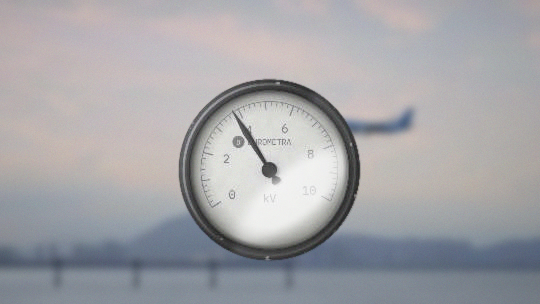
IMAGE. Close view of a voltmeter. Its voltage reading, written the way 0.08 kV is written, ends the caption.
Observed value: 3.8 kV
